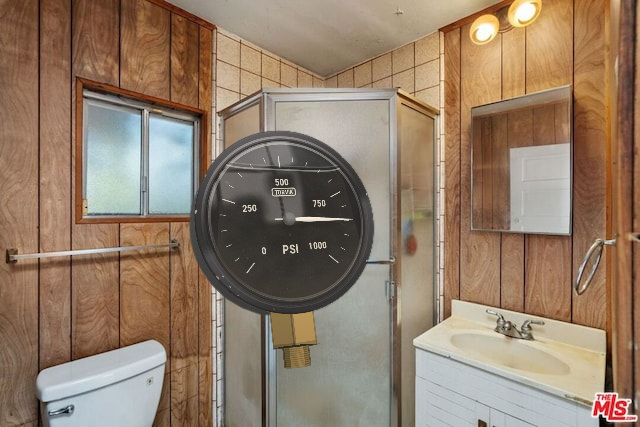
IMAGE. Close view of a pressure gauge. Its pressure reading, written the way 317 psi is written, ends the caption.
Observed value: 850 psi
